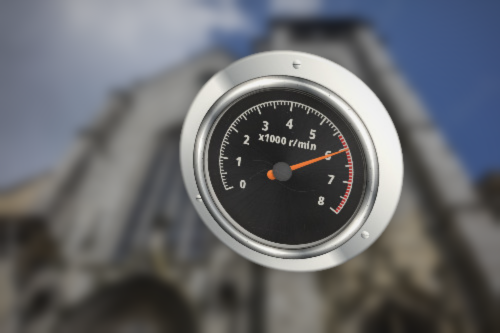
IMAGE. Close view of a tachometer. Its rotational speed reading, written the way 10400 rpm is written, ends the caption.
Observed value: 6000 rpm
